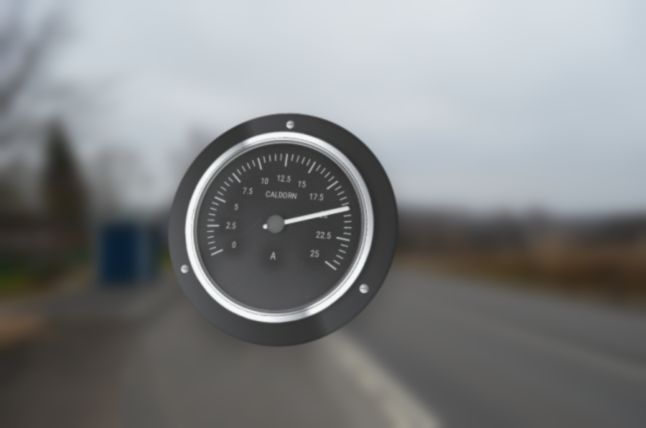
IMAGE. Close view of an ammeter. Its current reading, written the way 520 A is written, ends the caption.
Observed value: 20 A
